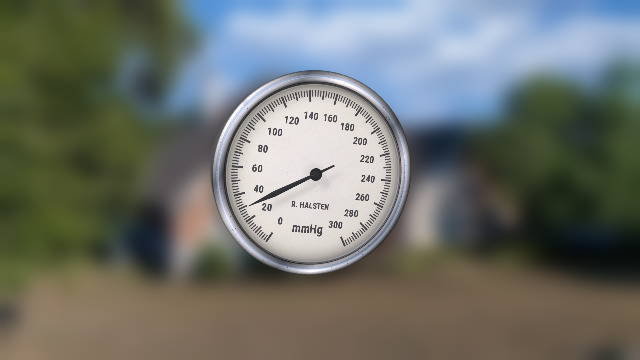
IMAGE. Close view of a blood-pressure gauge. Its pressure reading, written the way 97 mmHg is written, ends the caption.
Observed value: 30 mmHg
